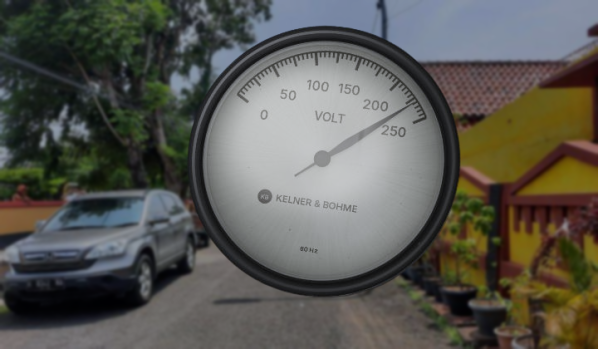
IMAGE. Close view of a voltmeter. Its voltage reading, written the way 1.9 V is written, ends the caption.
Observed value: 230 V
